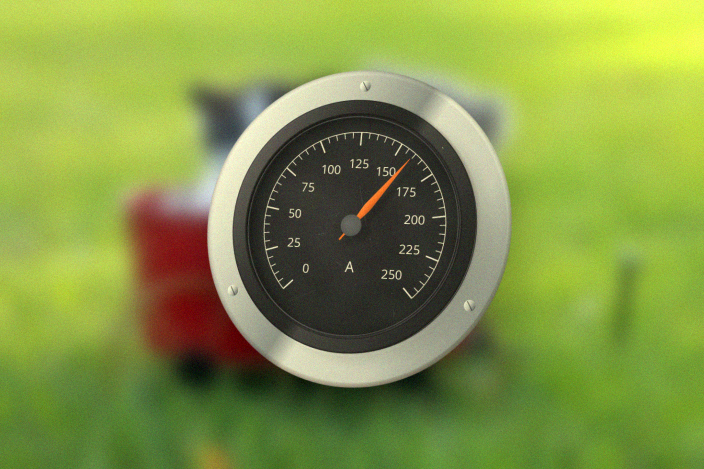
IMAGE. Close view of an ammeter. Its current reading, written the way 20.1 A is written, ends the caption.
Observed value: 160 A
